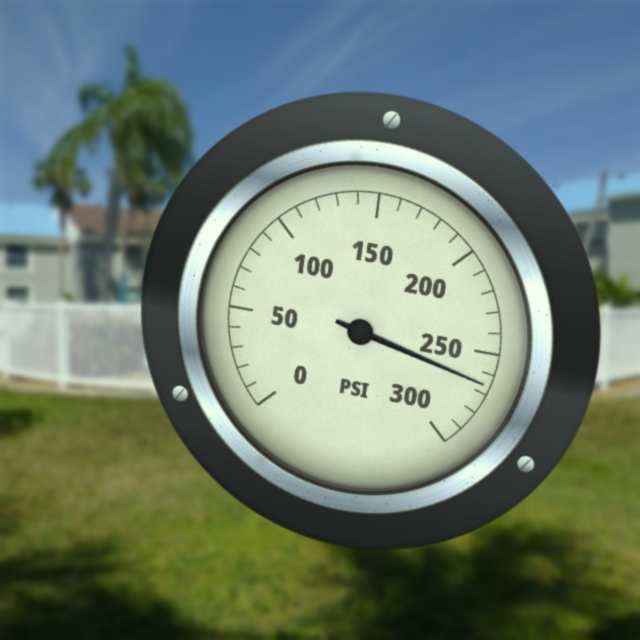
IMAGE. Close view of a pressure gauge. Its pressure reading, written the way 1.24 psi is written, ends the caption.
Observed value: 265 psi
